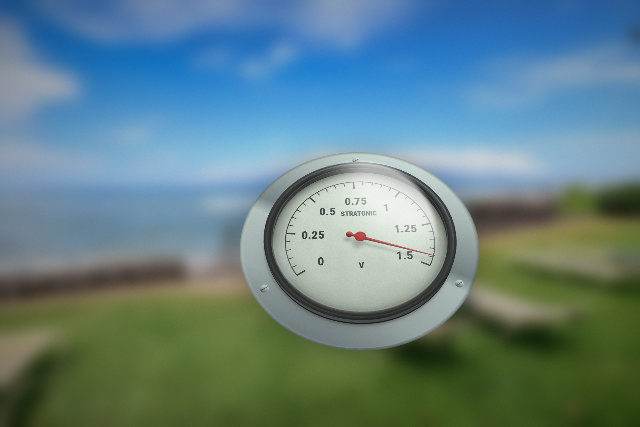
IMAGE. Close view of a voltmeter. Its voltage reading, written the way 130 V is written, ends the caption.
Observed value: 1.45 V
